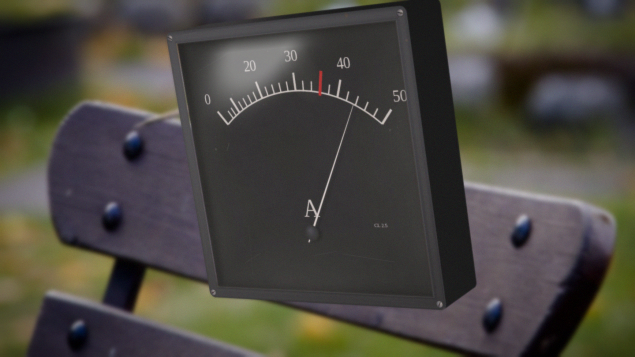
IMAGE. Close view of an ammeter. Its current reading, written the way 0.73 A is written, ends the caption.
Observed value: 44 A
